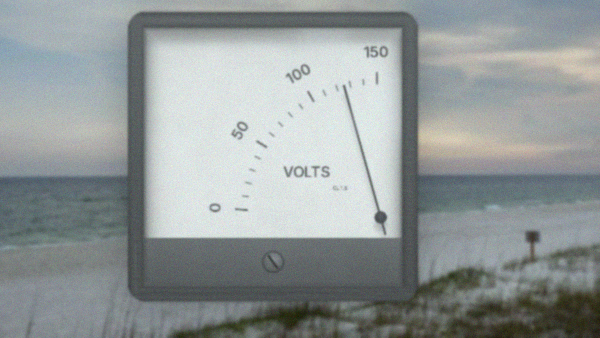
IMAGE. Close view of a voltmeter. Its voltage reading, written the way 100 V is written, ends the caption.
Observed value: 125 V
